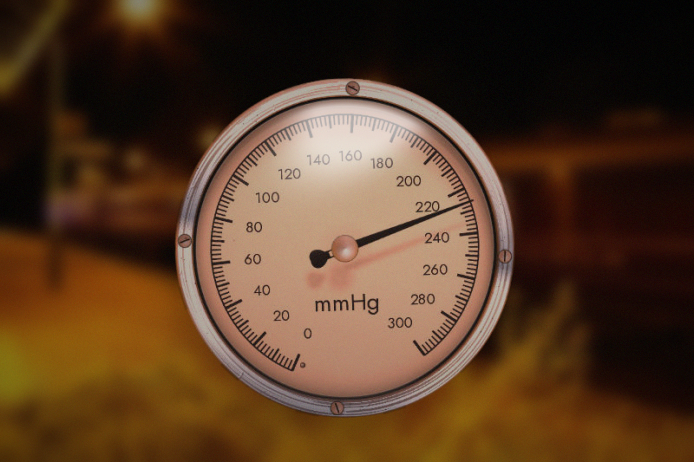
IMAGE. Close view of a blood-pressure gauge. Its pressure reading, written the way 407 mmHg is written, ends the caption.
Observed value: 226 mmHg
